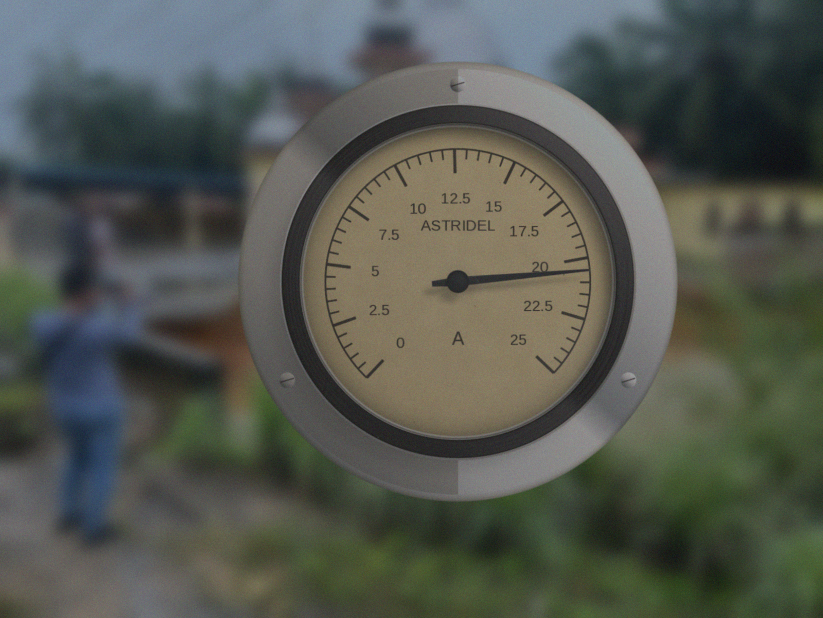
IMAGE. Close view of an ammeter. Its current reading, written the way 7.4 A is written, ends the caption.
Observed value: 20.5 A
